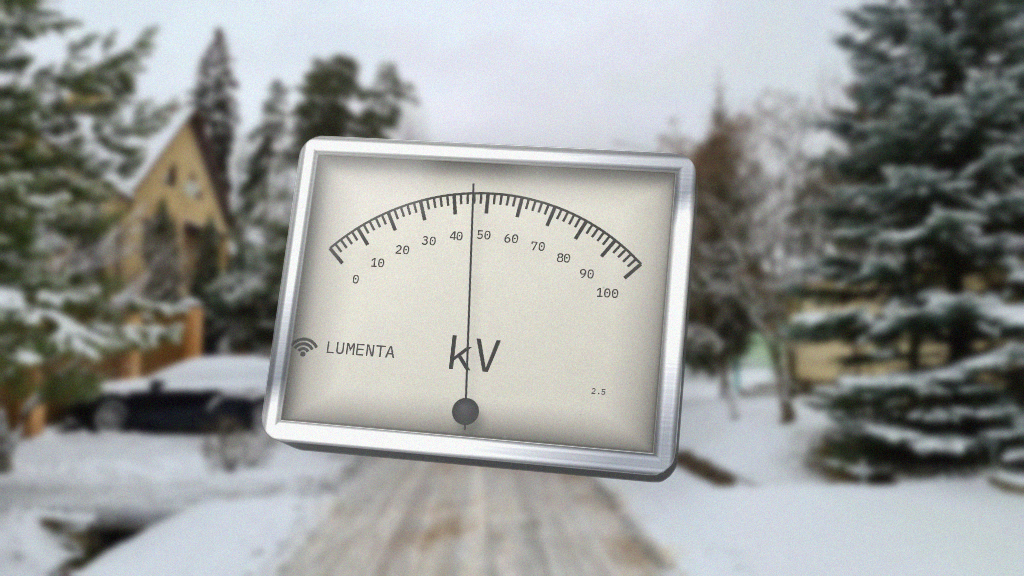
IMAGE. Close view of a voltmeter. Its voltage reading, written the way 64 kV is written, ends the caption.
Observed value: 46 kV
